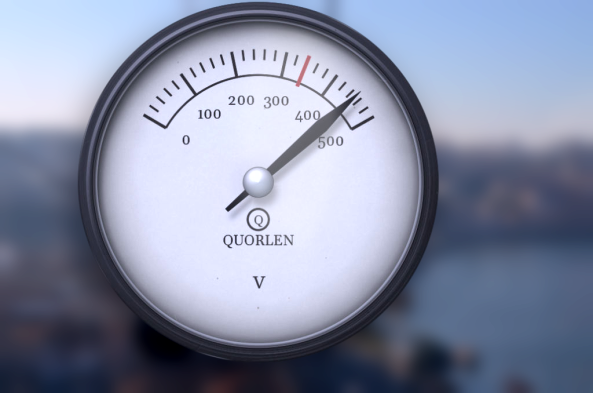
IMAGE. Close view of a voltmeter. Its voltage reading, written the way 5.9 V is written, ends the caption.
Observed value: 450 V
